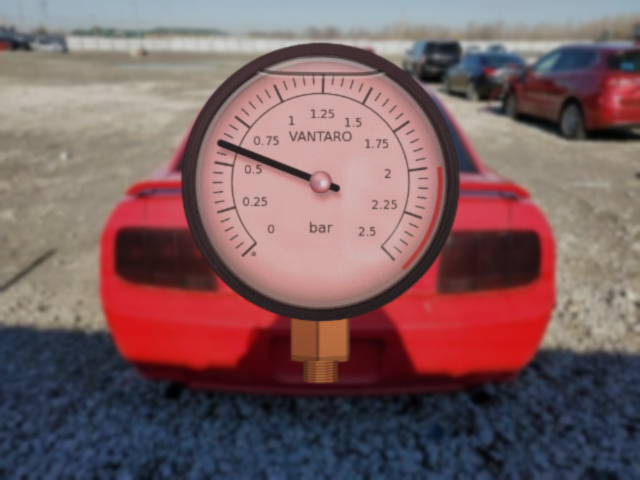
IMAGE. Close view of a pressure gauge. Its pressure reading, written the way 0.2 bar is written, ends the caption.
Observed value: 0.6 bar
